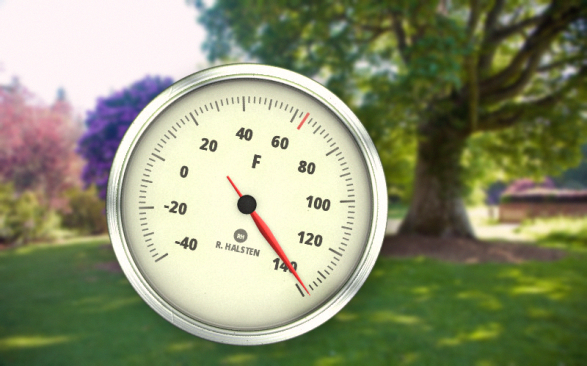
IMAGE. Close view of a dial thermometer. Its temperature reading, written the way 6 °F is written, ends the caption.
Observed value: 138 °F
